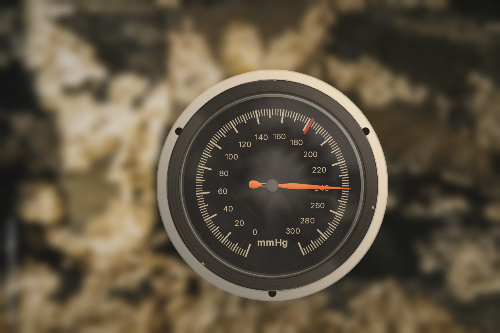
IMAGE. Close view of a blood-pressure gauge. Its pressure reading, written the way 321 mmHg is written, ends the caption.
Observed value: 240 mmHg
